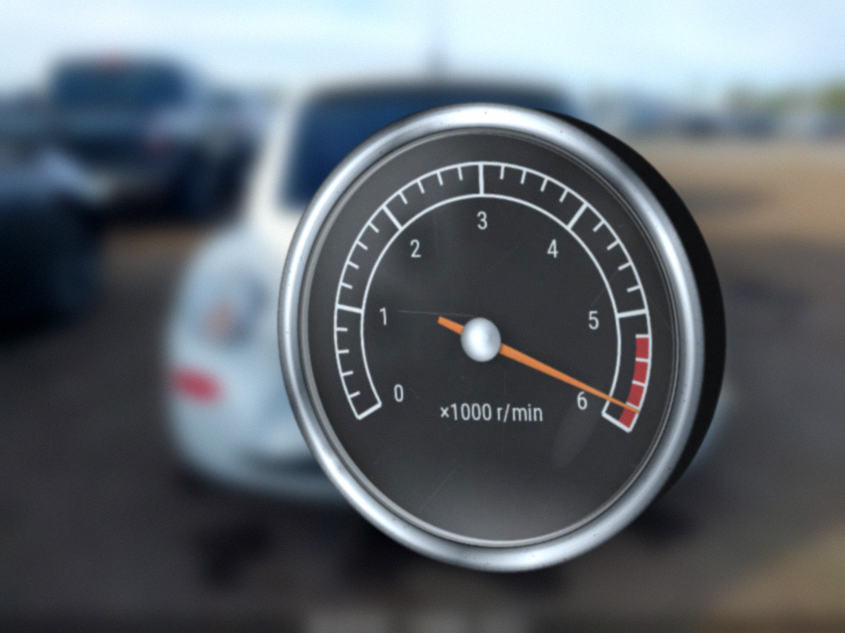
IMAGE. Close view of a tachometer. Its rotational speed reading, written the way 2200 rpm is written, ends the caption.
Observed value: 5800 rpm
